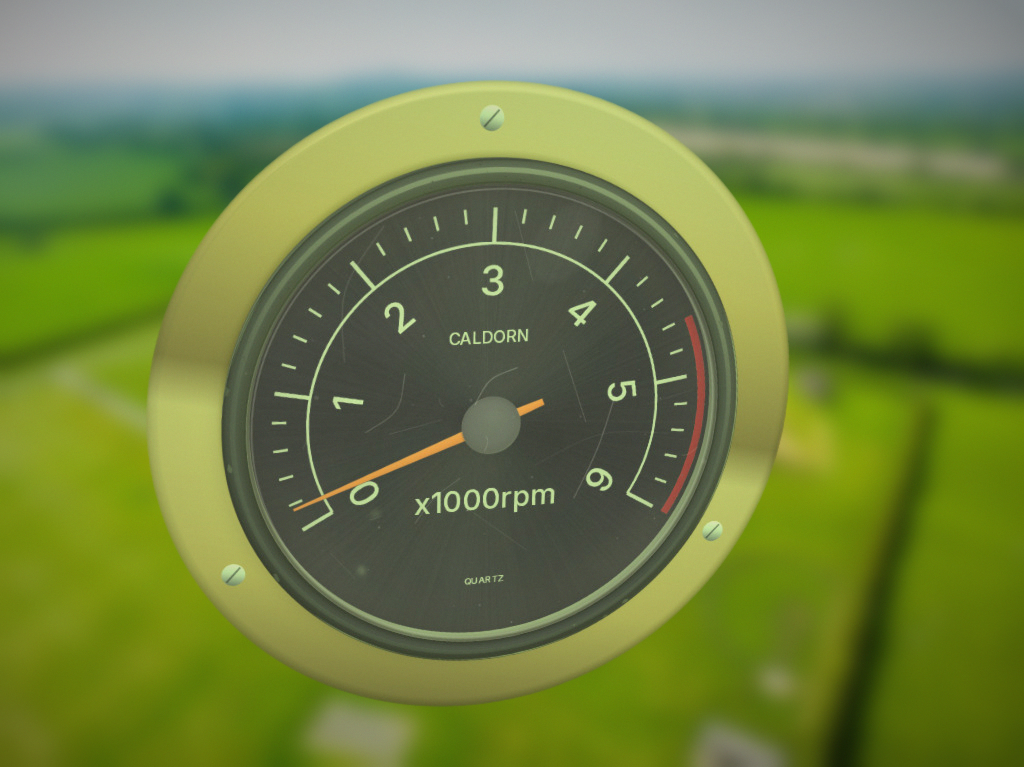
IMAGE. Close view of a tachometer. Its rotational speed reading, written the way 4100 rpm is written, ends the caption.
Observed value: 200 rpm
